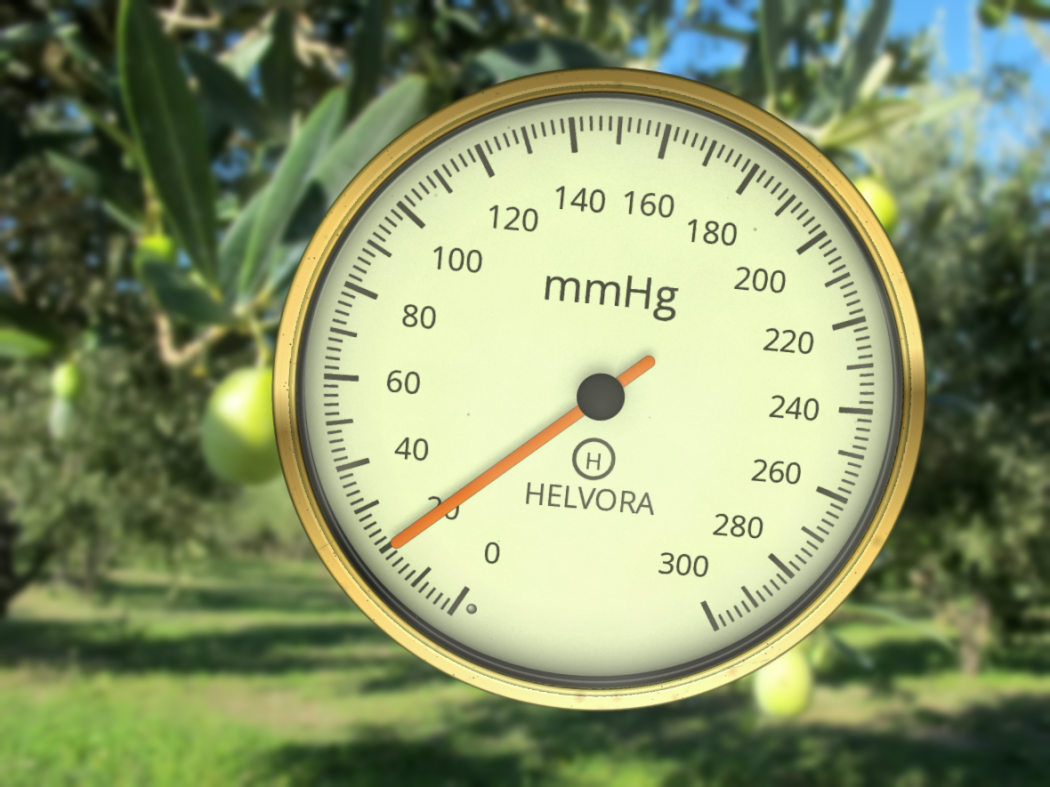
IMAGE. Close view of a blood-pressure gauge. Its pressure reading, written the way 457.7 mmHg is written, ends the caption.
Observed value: 20 mmHg
